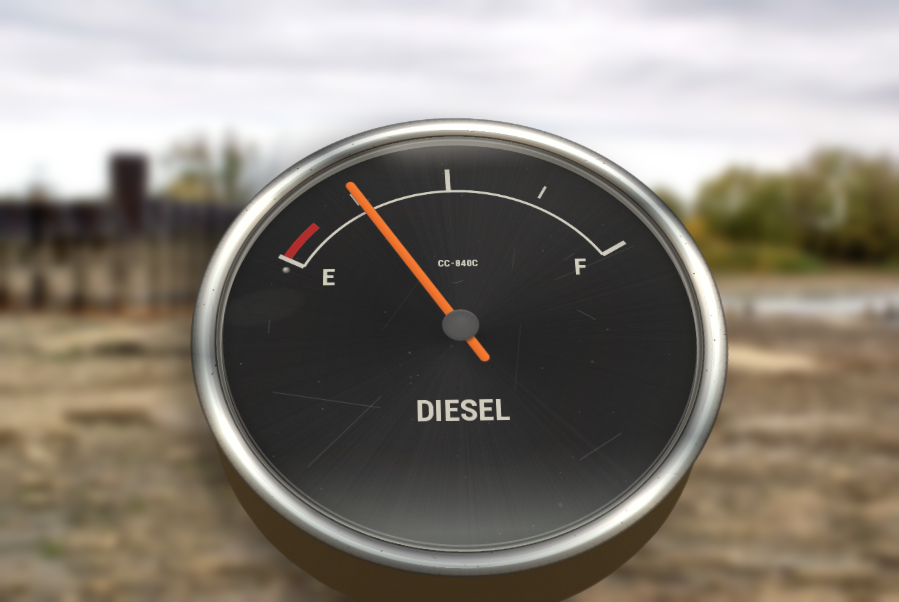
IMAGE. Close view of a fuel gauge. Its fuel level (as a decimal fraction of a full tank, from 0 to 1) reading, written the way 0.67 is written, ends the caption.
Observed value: 0.25
